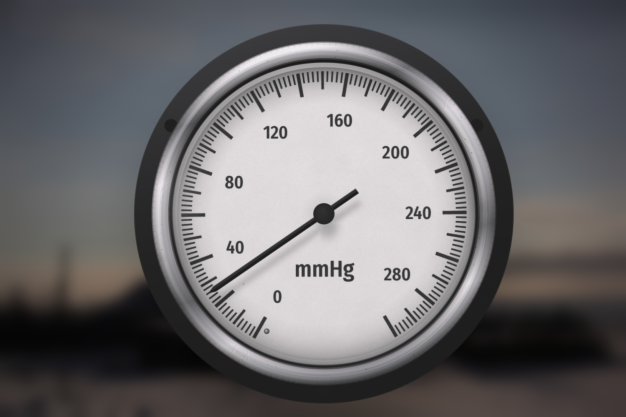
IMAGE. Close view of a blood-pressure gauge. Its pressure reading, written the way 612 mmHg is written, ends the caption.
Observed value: 26 mmHg
